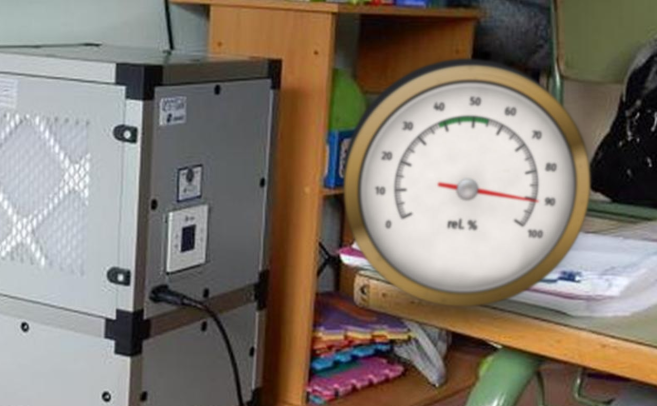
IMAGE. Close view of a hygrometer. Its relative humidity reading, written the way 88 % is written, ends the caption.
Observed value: 90 %
